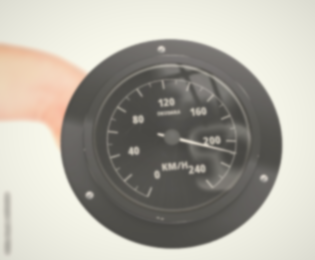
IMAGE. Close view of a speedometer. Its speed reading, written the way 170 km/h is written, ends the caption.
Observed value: 210 km/h
